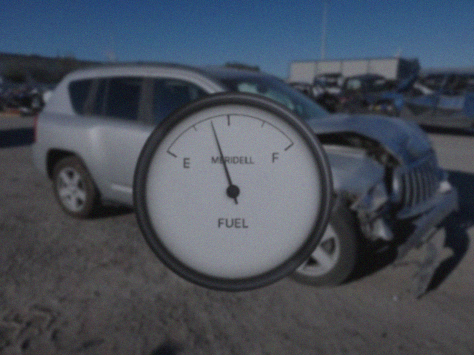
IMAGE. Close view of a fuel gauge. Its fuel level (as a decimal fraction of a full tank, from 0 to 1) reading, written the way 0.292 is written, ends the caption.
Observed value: 0.375
